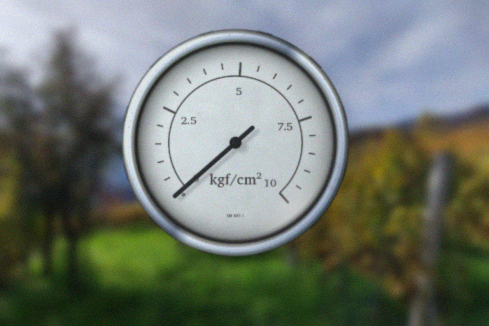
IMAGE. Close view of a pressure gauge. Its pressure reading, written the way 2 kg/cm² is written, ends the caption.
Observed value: 0 kg/cm²
